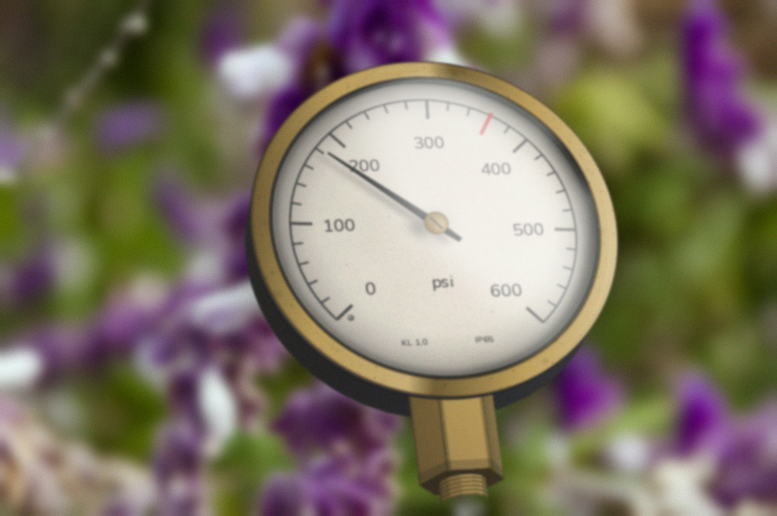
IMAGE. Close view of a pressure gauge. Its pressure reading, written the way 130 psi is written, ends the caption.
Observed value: 180 psi
